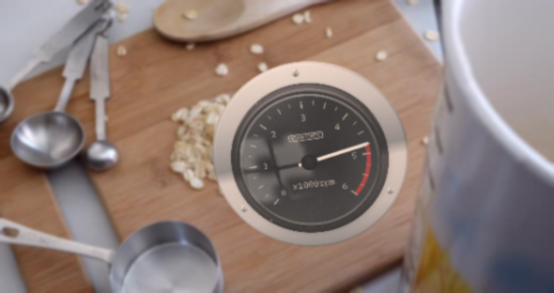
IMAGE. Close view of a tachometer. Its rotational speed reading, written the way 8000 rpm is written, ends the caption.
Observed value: 4750 rpm
